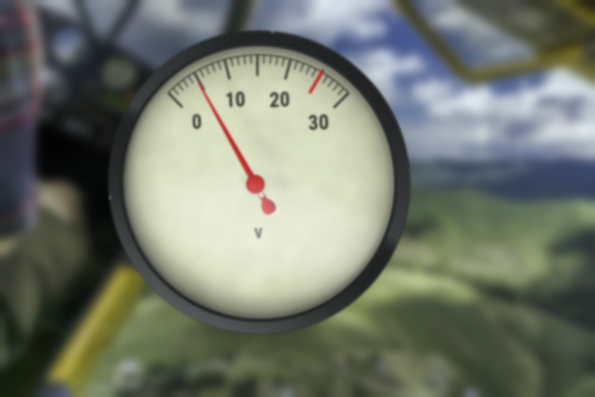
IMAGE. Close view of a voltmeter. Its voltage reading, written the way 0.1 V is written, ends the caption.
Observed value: 5 V
